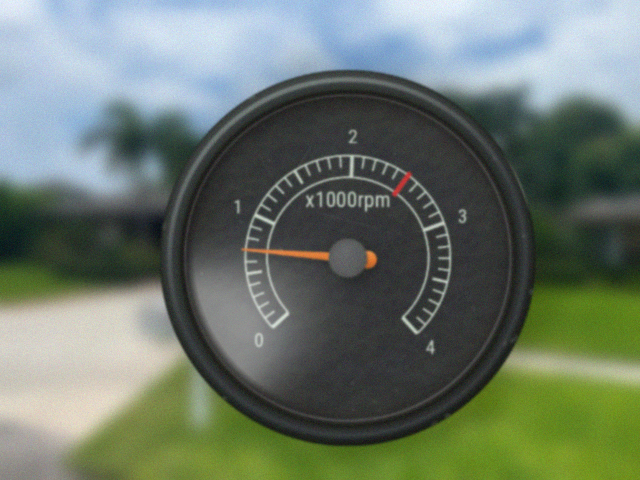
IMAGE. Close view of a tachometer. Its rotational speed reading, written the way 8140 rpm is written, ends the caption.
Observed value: 700 rpm
